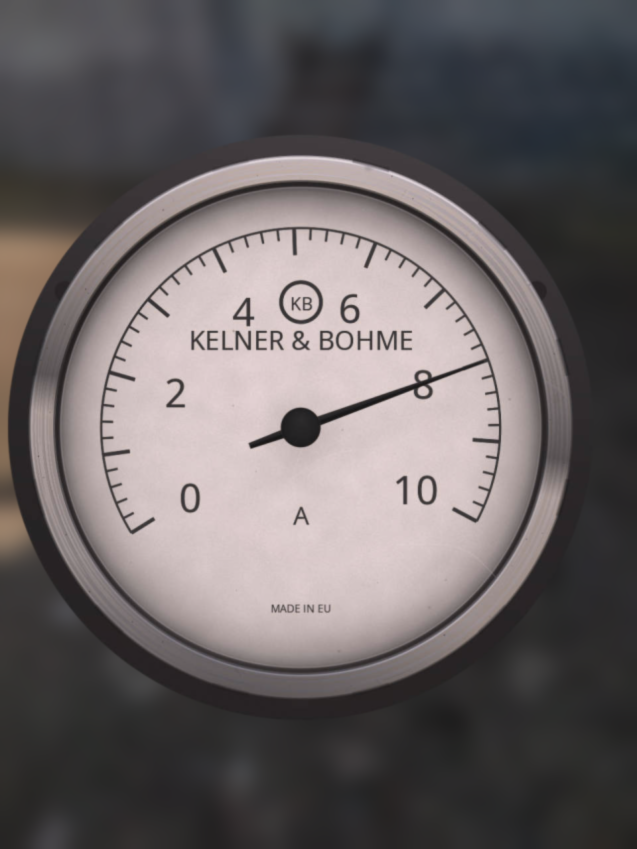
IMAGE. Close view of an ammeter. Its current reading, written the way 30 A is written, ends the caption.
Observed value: 8 A
